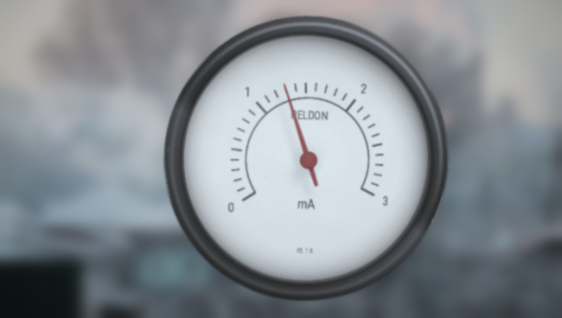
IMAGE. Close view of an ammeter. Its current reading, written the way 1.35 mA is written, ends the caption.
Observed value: 1.3 mA
